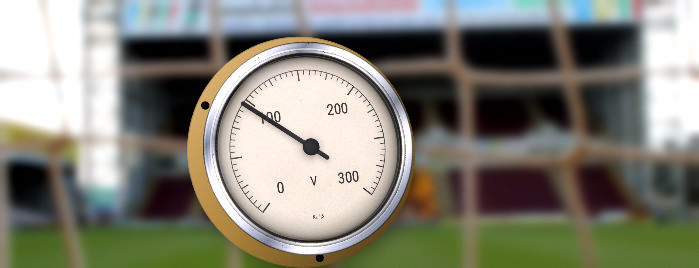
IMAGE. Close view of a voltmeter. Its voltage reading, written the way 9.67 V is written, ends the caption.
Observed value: 95 V
